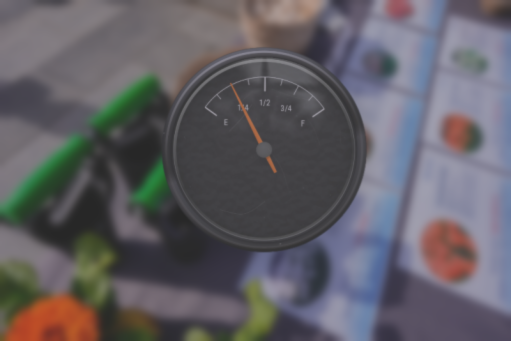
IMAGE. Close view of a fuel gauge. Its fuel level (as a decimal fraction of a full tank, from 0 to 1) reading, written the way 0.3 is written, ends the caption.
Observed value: 0.25
